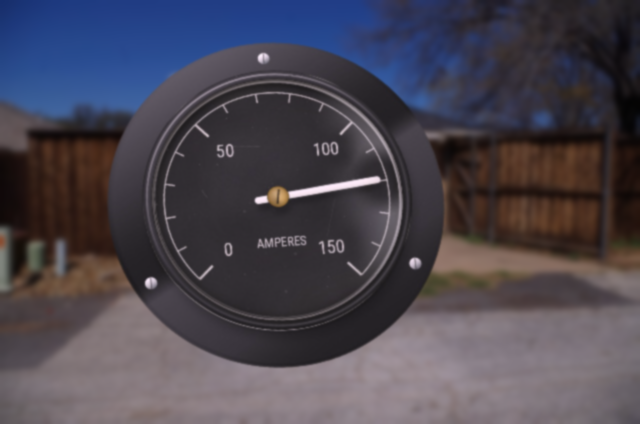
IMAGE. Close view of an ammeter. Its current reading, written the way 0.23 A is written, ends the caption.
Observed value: 120 A
